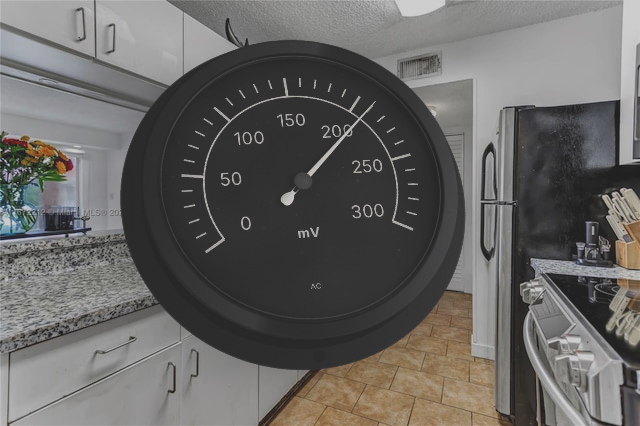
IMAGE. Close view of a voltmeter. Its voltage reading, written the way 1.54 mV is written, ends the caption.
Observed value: 210 mV
